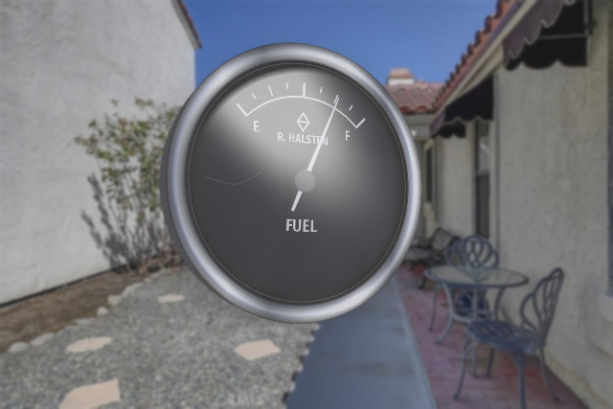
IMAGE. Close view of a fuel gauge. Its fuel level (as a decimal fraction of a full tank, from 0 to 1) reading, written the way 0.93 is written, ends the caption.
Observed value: 0.75
